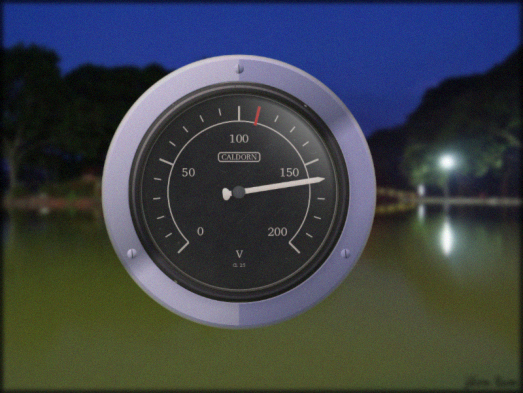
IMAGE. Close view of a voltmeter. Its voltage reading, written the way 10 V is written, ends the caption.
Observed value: 160 V
